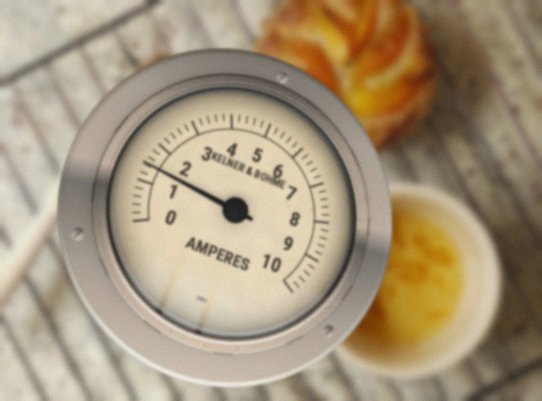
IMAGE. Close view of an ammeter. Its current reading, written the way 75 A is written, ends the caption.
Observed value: 1.4 A
